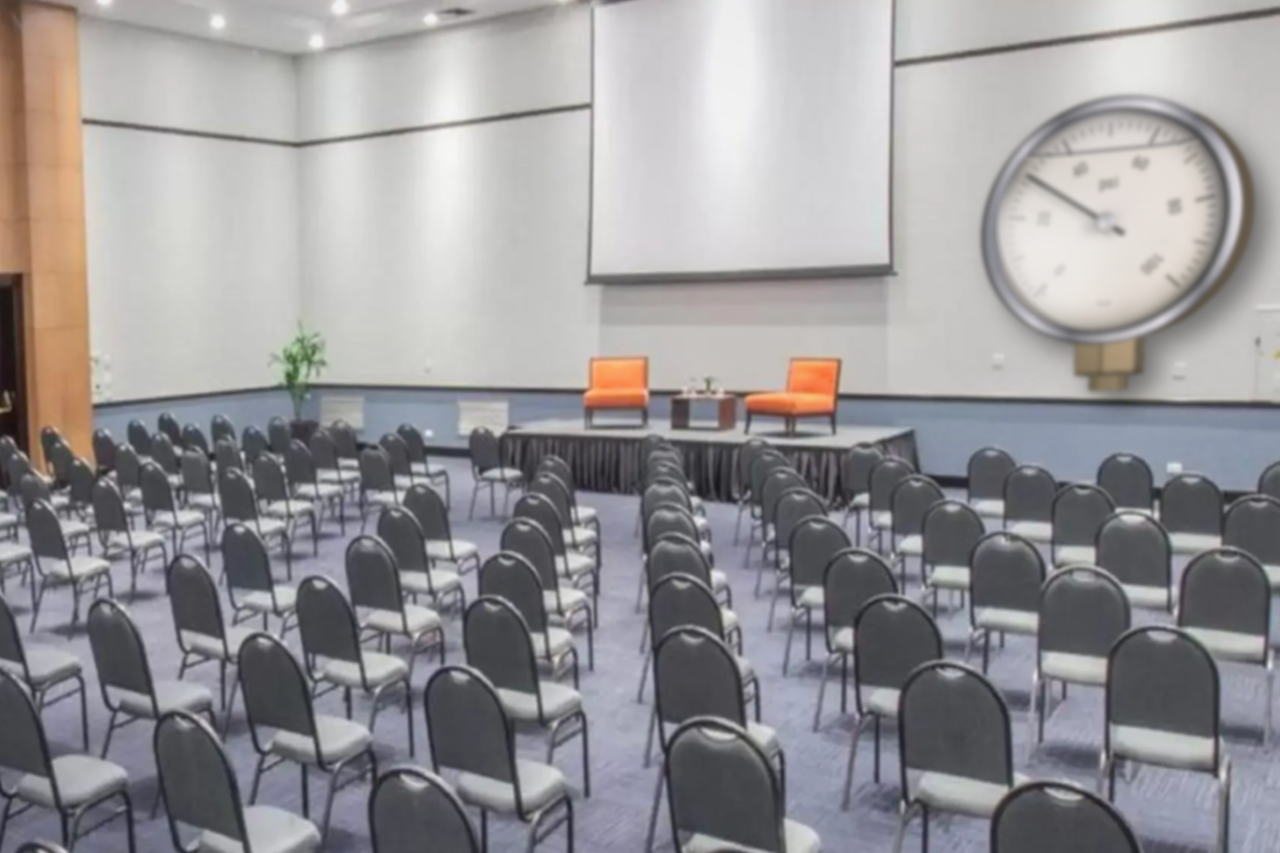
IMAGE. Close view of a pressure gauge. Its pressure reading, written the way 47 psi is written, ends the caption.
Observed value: 30 psi
